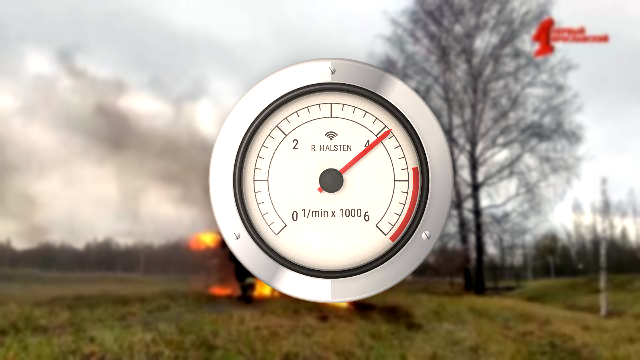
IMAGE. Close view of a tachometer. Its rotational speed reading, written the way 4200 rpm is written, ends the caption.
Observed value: 4100 rpm
